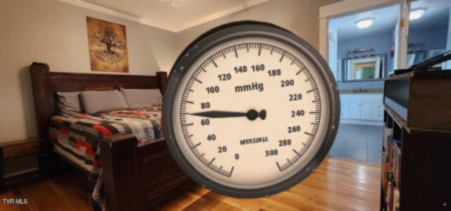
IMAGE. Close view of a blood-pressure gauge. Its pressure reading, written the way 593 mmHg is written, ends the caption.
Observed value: 70 mmHg
